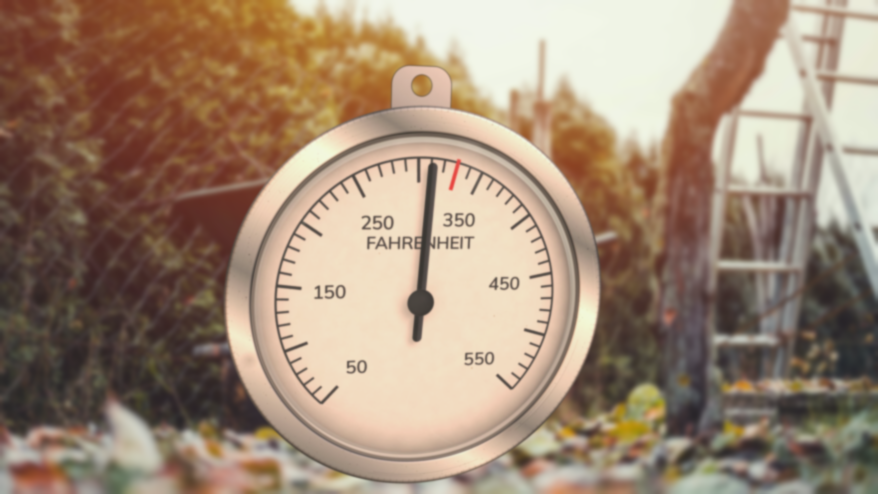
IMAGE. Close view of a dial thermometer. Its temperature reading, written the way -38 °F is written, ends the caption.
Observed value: 310 °F
